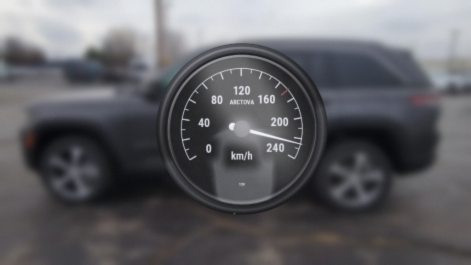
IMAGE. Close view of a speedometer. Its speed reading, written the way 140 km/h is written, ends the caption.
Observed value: 225 km/h
